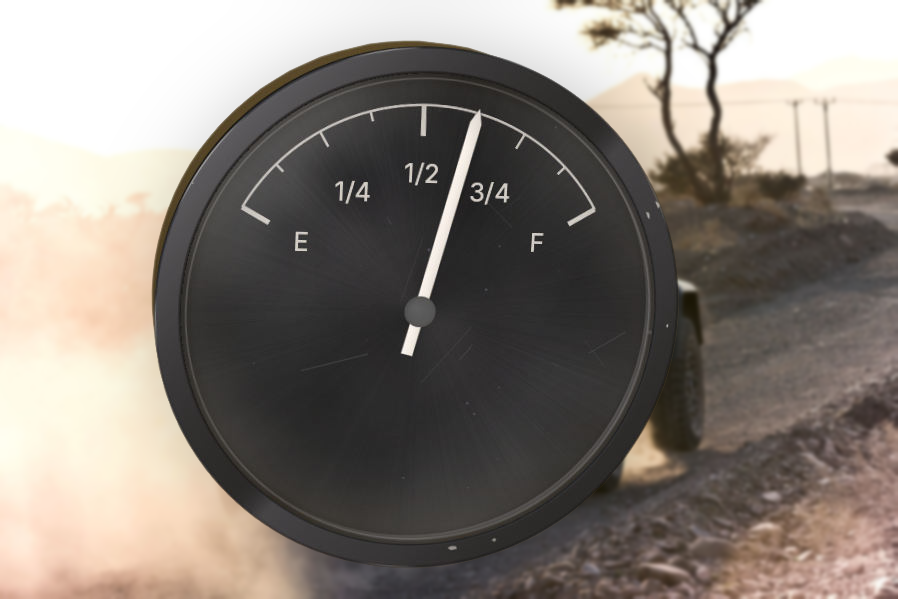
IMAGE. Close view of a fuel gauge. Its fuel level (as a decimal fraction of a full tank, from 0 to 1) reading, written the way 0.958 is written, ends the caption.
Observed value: 0.625
